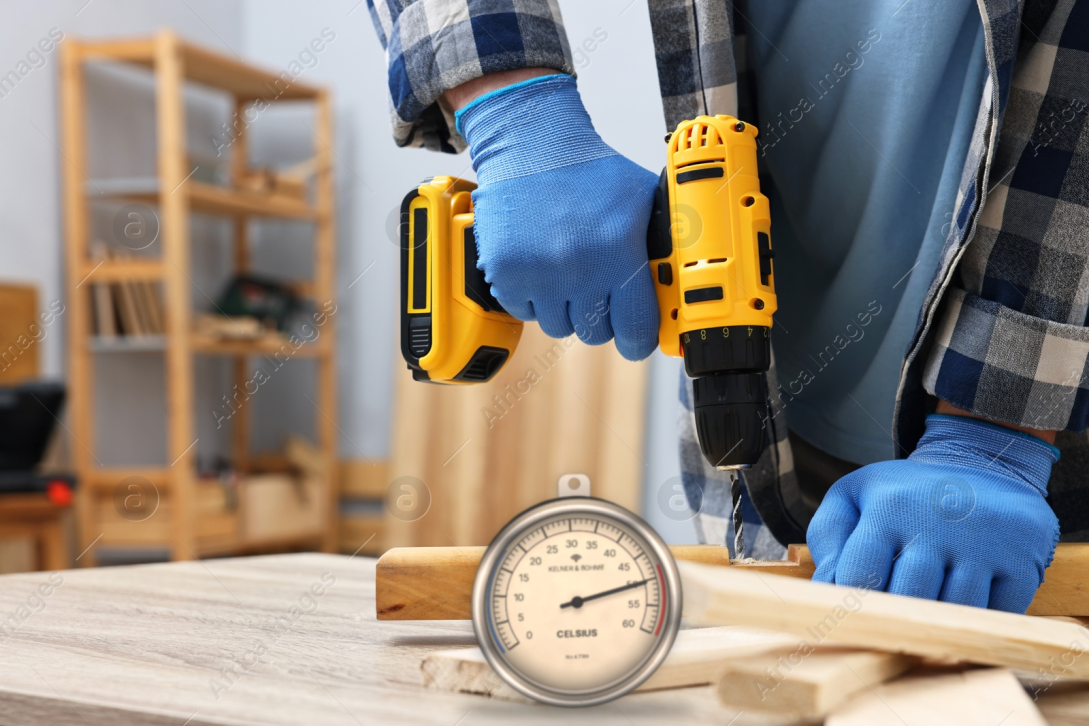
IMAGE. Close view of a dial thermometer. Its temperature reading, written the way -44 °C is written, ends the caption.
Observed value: 50 °C
